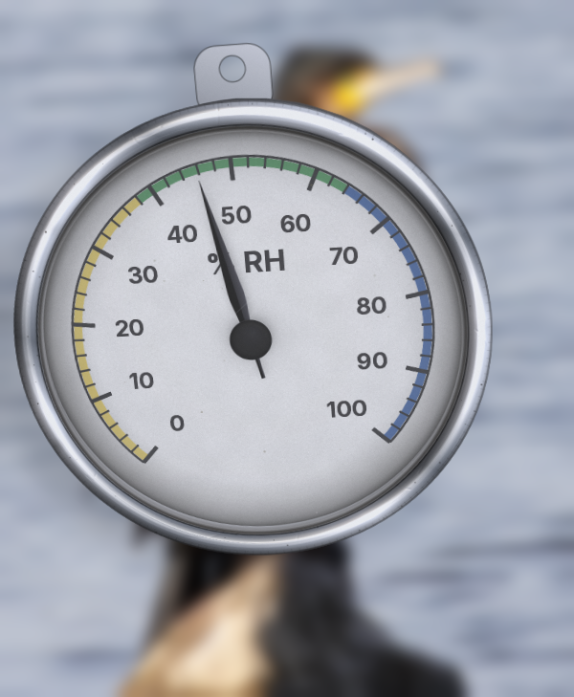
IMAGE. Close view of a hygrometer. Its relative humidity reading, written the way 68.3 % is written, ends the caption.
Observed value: 46 %
